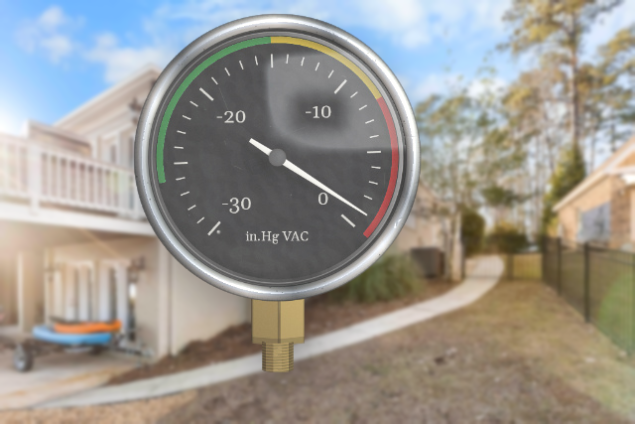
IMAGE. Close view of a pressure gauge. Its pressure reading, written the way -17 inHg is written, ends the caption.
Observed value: -1 inHg
